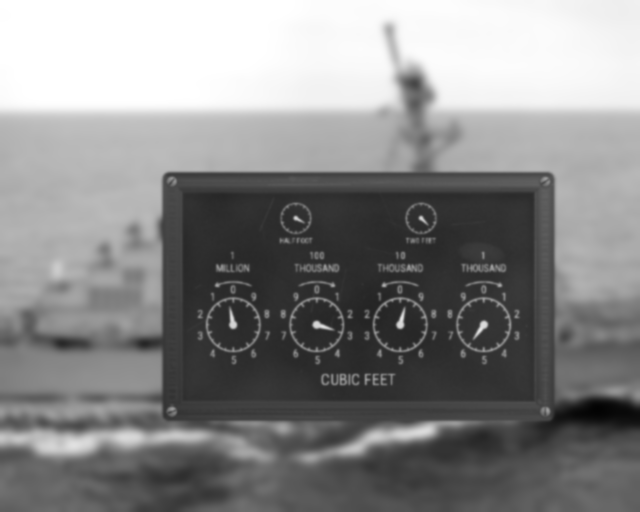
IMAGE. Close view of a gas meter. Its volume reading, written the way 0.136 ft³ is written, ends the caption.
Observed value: 29600 ft³
